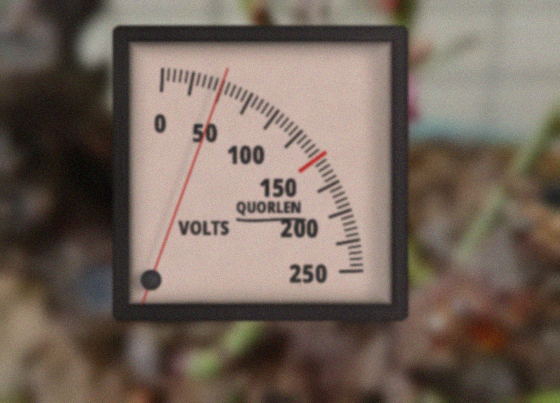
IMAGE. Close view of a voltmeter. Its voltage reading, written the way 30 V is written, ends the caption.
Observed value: 50 V
